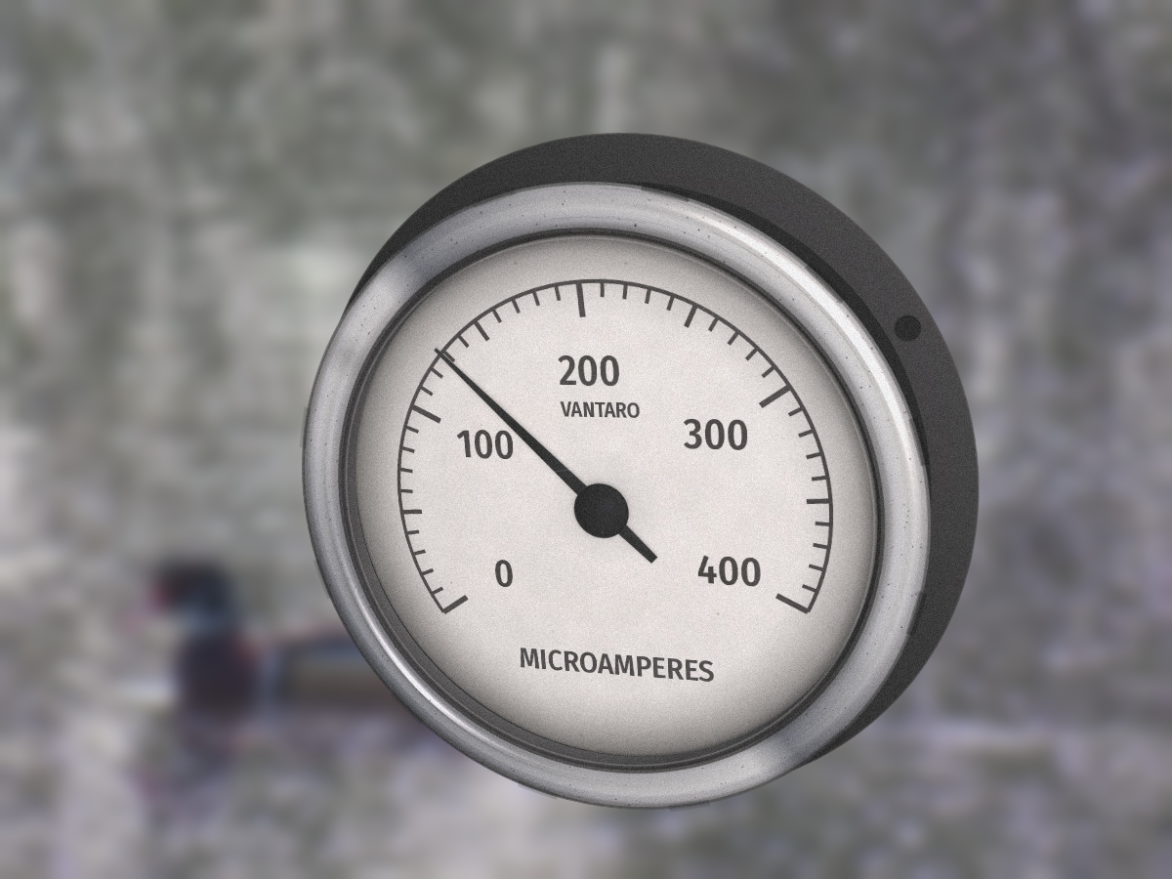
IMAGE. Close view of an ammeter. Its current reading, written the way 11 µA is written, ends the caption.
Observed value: 130 µA
